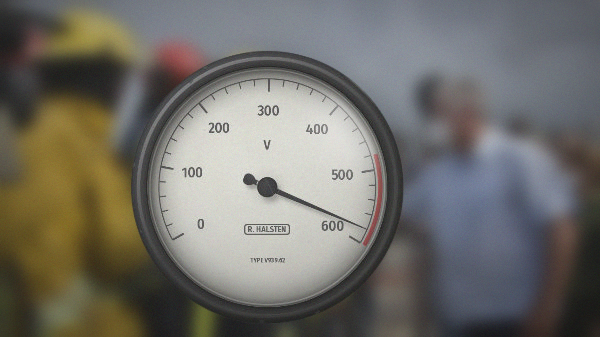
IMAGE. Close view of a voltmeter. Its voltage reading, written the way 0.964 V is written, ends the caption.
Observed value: 580 V
